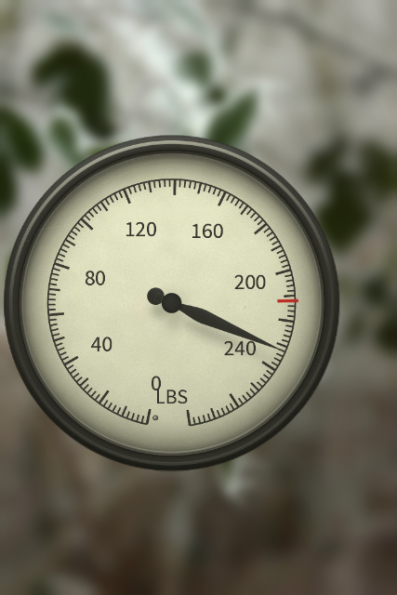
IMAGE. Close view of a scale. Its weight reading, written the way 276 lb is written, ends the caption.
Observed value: 232 lb
